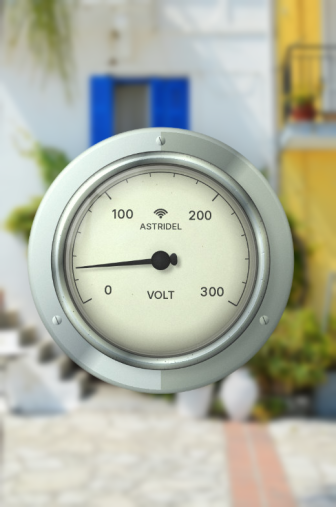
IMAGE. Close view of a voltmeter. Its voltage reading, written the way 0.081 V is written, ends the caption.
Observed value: 30 V
